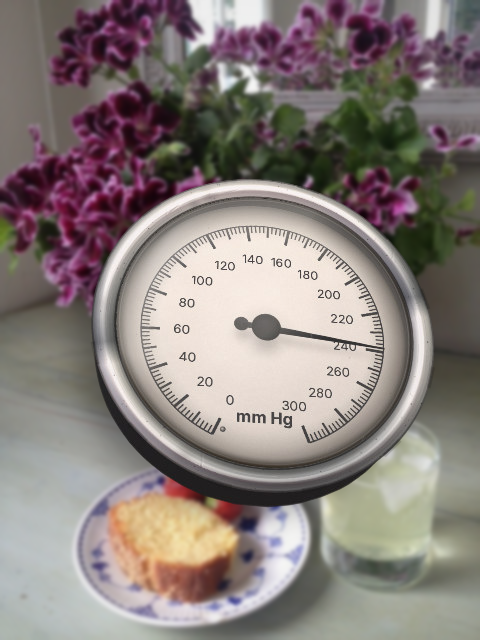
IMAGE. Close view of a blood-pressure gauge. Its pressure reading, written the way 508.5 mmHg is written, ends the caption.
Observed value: 240 mmHg
